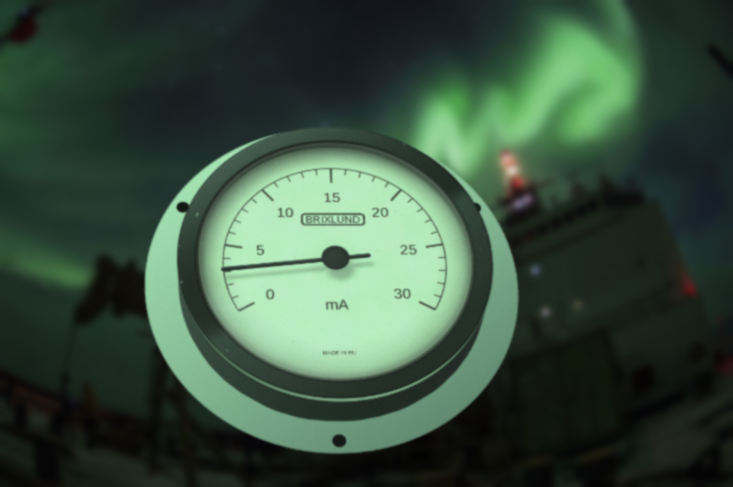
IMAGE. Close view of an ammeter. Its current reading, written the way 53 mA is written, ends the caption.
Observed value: 3 mA
